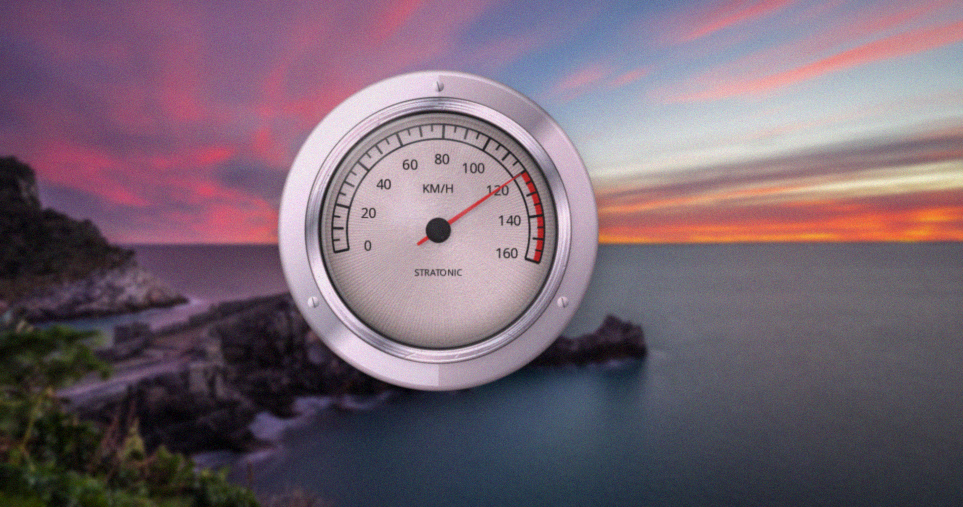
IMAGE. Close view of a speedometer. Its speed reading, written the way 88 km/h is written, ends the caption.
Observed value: 120 km/h
